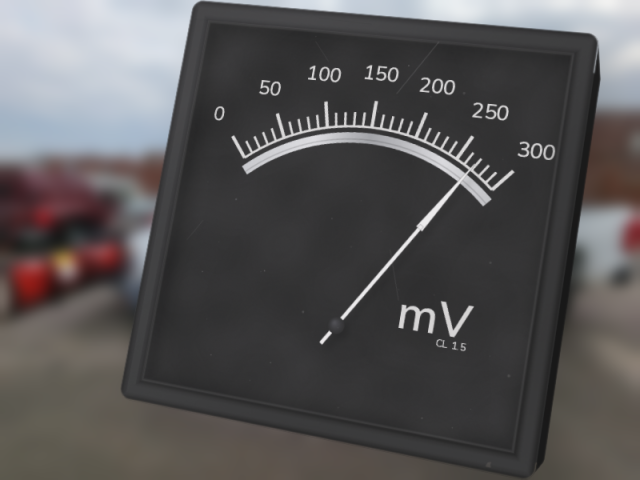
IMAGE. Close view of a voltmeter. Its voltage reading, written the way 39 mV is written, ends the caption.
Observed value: 270 mV
